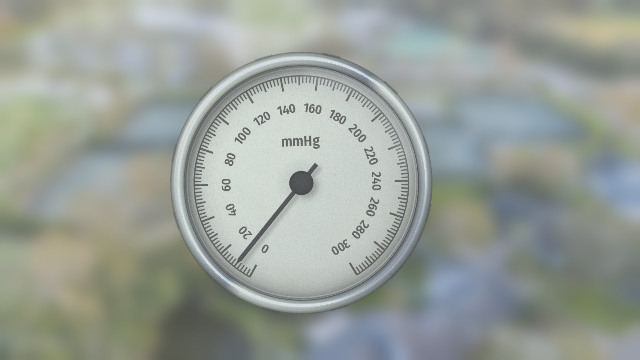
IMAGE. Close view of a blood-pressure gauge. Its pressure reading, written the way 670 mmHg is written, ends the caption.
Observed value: 10 mmHg
